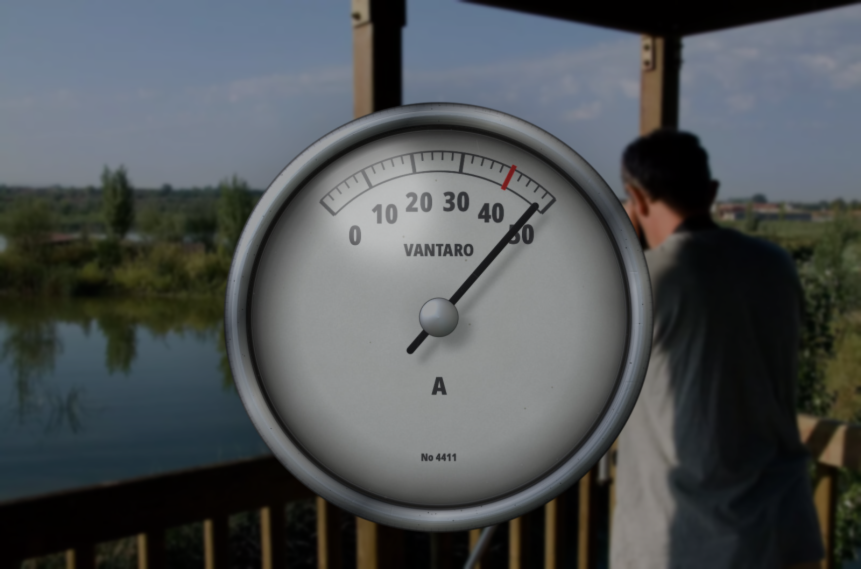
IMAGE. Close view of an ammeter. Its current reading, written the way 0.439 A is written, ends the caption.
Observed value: 48 A
